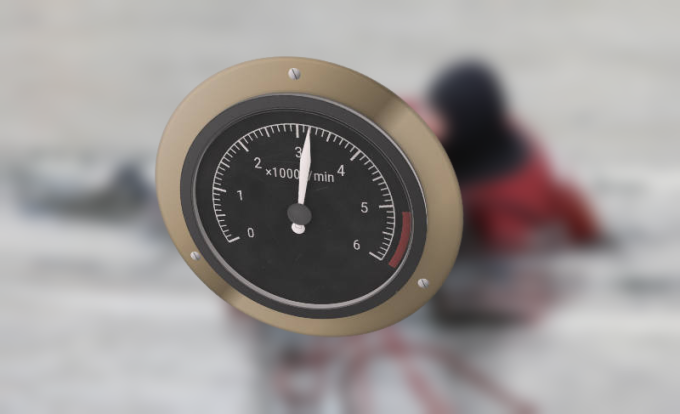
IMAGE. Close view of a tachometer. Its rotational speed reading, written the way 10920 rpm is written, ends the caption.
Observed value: 3200 rpm
